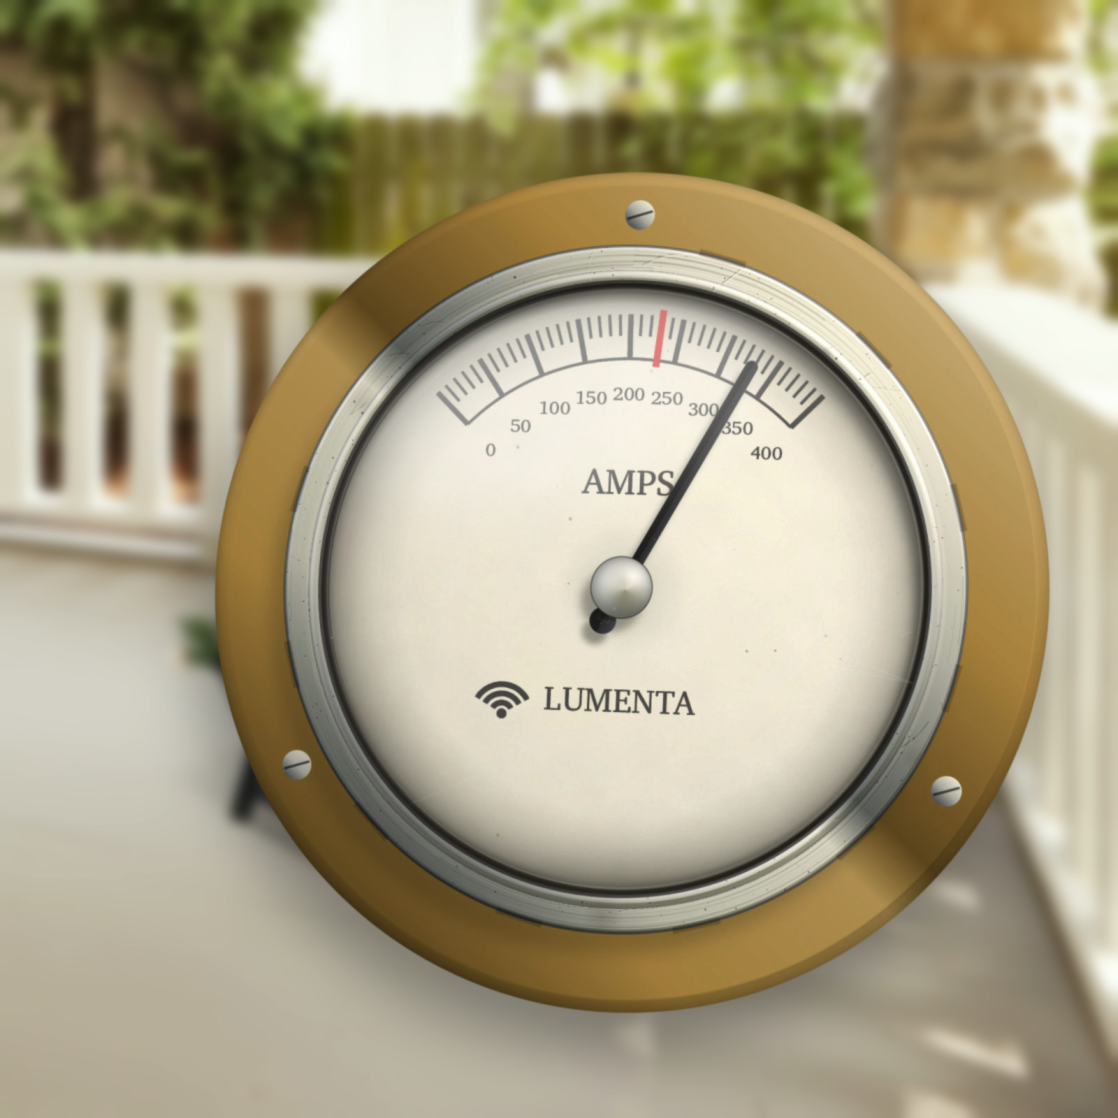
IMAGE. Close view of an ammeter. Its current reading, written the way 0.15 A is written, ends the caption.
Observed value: 330 A
